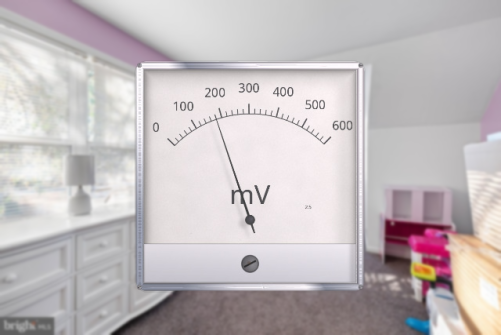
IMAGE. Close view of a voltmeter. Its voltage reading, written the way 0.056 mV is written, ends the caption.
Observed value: 180 mV
